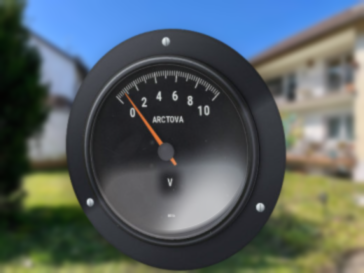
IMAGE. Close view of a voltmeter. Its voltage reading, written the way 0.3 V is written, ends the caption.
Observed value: 1 V
